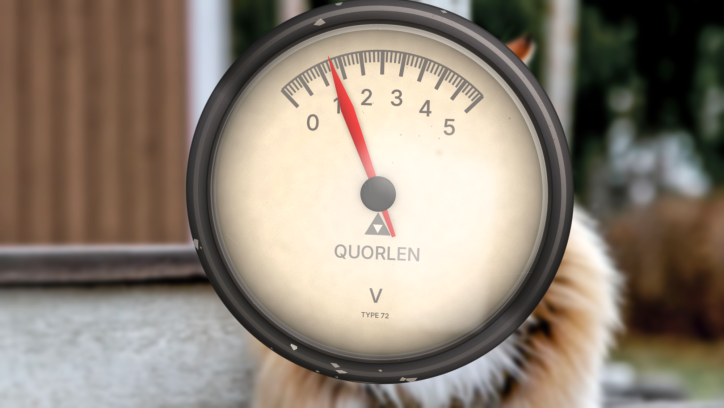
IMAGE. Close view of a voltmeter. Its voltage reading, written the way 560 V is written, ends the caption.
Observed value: 1.3 V
